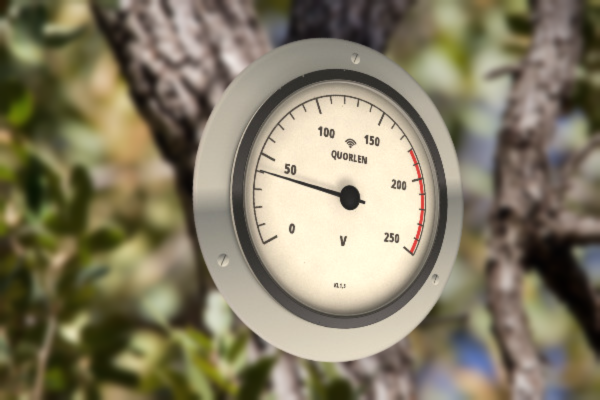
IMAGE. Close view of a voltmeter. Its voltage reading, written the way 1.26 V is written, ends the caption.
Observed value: 40 V
